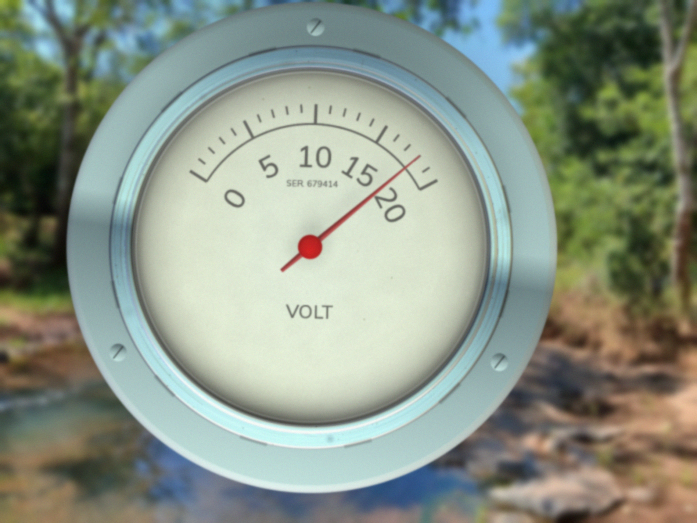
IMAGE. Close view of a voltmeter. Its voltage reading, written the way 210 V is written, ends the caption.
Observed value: 18 V
